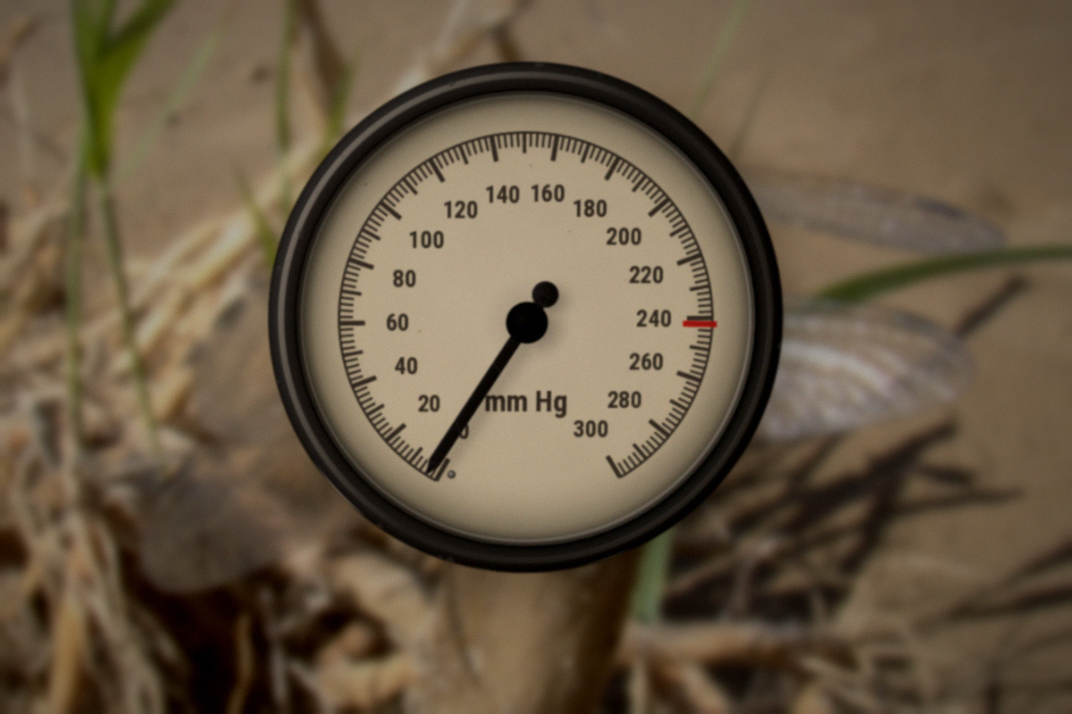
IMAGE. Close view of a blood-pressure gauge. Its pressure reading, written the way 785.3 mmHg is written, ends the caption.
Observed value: 4 mmHg
